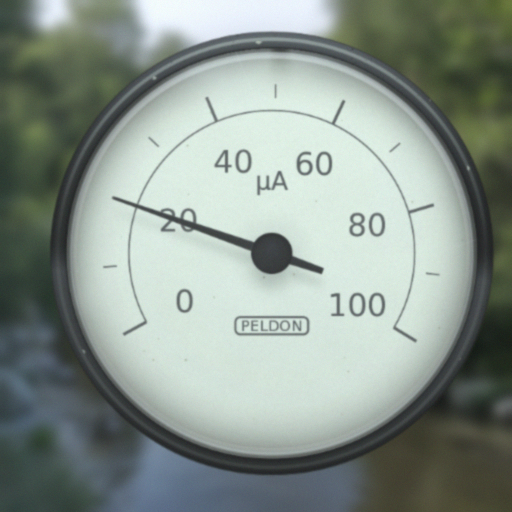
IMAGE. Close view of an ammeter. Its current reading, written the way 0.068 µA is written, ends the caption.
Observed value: 20 µA
